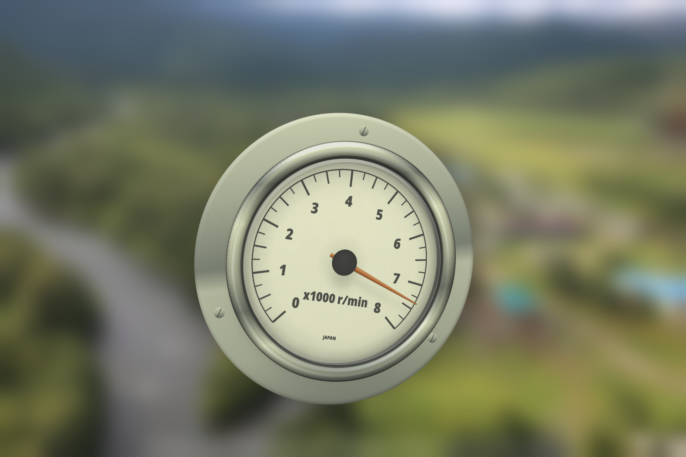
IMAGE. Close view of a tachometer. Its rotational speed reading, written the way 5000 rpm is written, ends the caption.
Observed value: 7375 rpm
